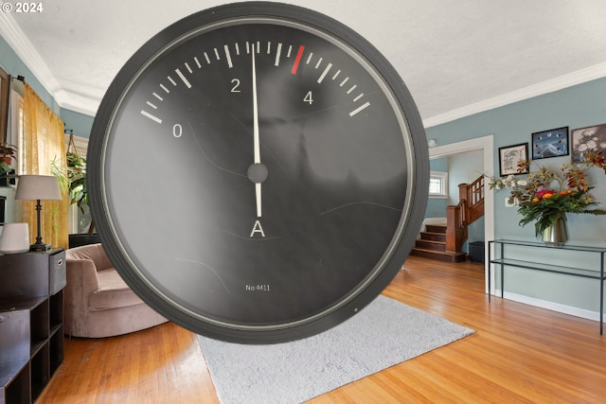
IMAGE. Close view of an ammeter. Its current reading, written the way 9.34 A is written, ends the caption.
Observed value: 2.5 A
